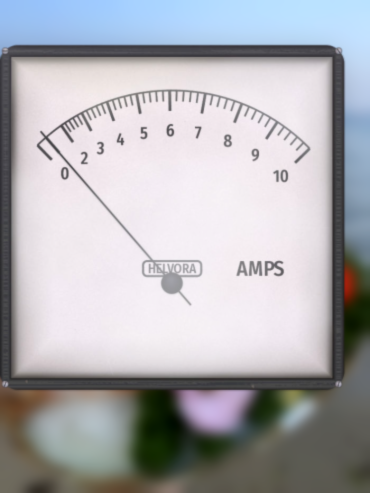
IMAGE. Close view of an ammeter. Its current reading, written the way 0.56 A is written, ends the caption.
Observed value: 1 A
